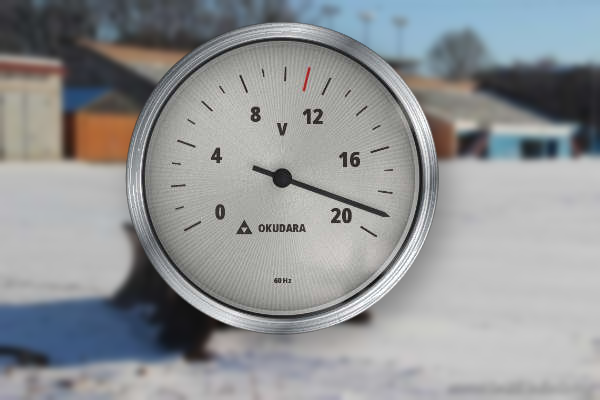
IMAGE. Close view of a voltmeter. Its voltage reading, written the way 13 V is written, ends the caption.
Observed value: 19 V
